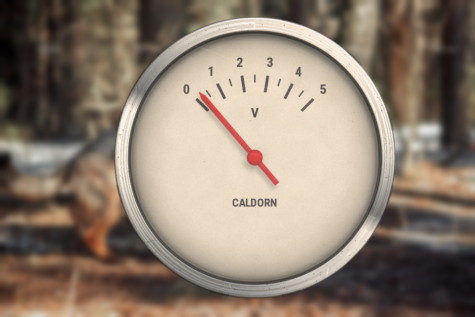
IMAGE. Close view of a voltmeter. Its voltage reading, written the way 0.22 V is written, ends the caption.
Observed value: 0.25 V
